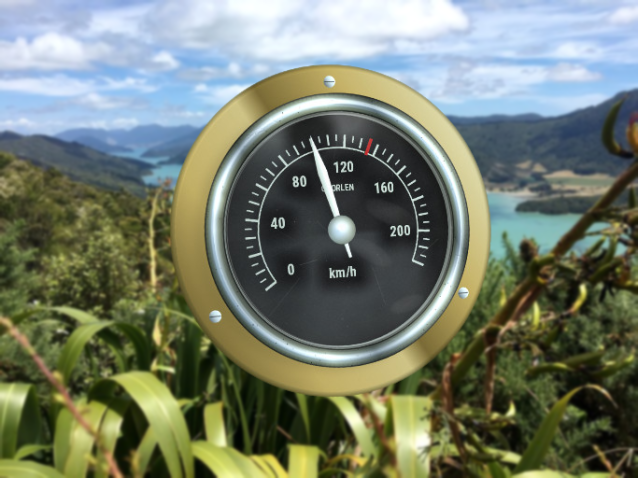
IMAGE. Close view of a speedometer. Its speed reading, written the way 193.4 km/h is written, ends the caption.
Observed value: 100 km/h
